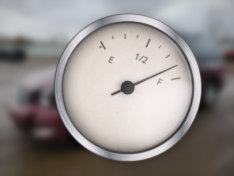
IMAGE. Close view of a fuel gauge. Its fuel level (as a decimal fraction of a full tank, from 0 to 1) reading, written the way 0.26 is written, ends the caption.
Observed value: 0.875
